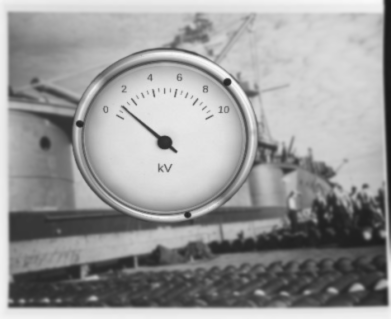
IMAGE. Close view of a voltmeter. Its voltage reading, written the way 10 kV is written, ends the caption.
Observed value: 1 kV
